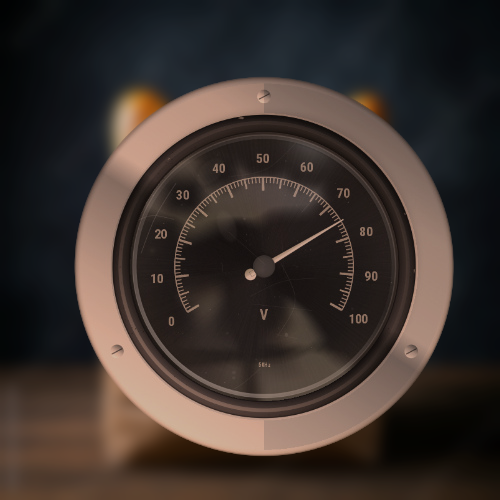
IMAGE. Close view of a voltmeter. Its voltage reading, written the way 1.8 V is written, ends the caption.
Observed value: 75 V
